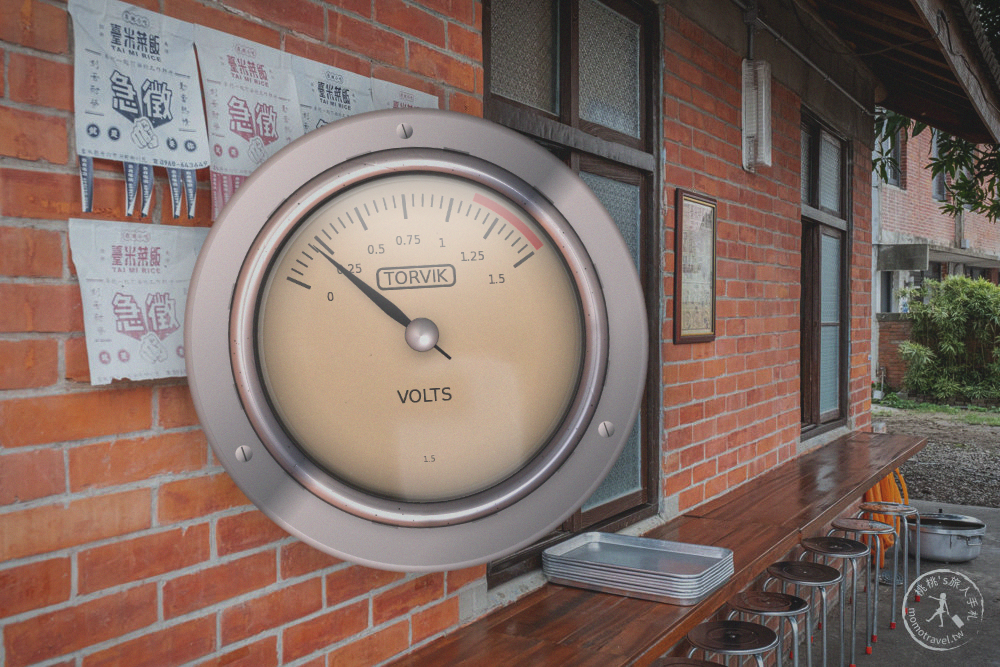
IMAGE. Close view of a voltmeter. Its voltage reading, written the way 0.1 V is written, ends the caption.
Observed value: 0.2 V
